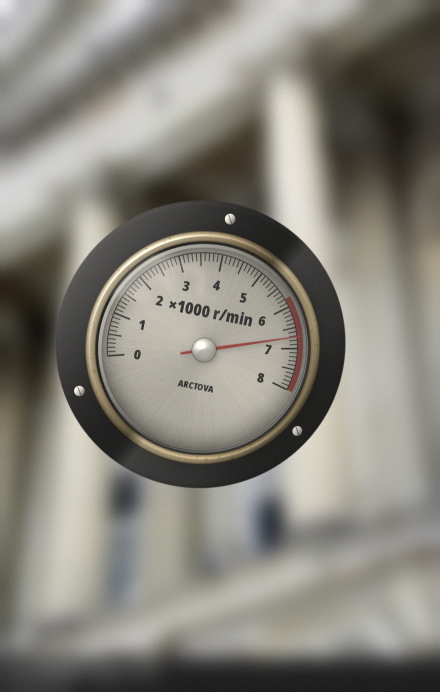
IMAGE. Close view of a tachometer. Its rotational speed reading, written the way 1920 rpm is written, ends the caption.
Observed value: 6700 rpm
